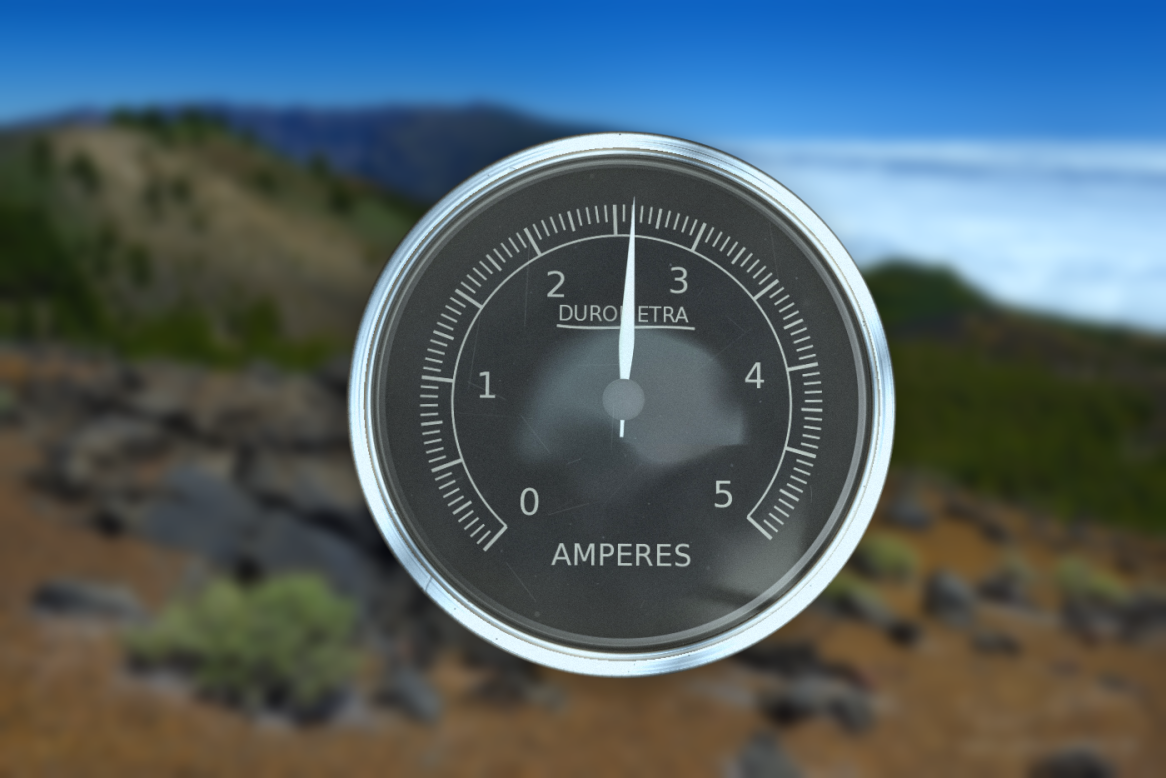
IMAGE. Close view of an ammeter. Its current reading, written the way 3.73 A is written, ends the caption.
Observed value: 2.6 A
